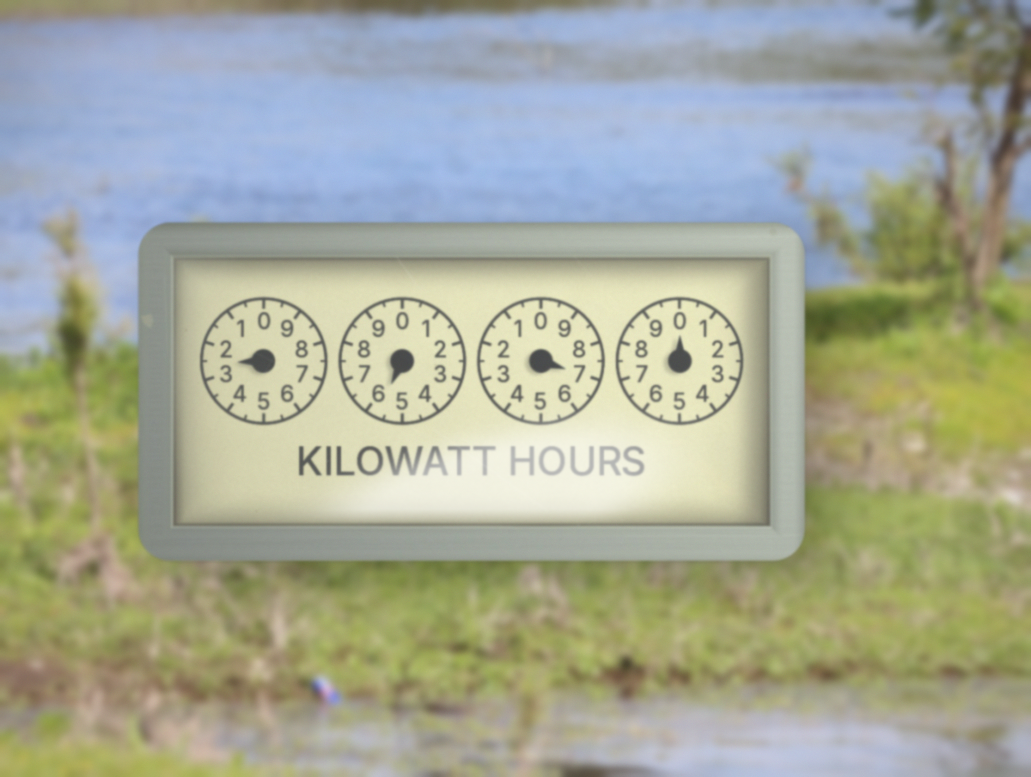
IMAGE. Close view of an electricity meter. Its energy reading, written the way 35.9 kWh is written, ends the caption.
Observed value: 2570 kWh
